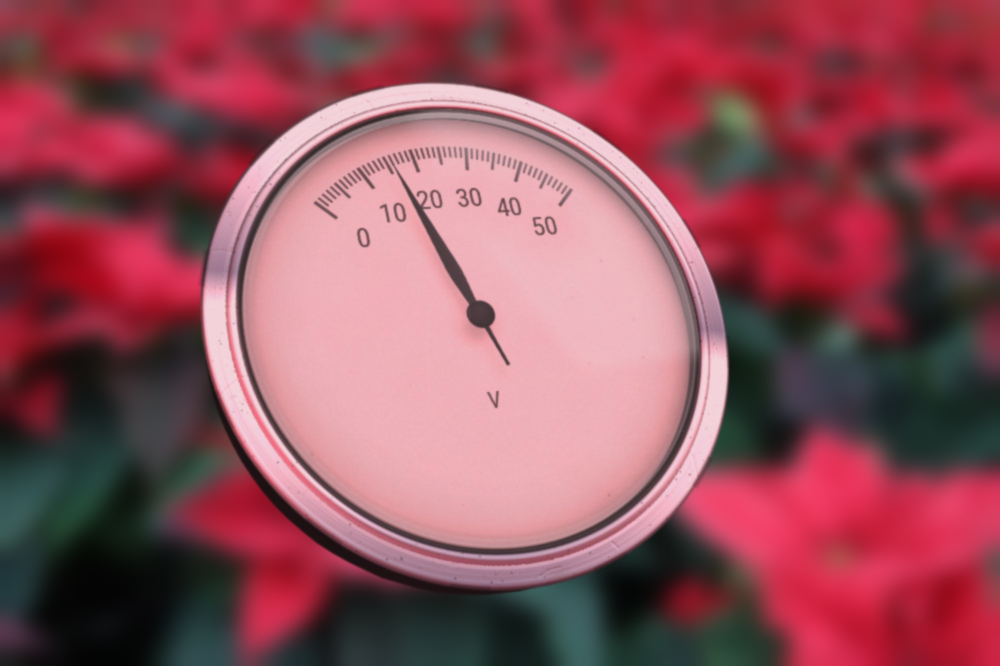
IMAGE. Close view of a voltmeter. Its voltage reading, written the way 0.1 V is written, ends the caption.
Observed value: 15 V
